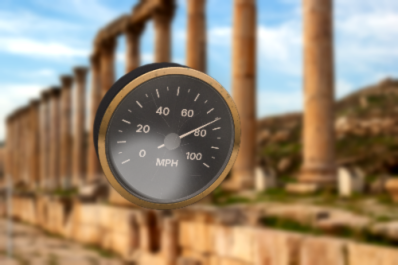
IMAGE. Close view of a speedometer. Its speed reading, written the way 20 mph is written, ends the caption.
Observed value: 75 mph
